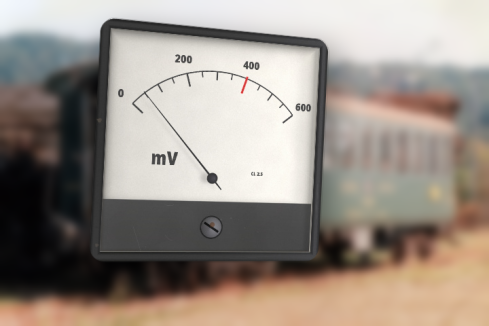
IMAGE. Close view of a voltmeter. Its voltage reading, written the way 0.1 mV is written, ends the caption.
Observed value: 50 mV
